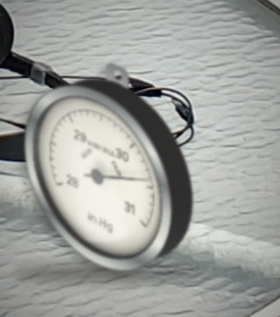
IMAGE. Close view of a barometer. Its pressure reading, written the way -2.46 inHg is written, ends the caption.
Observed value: 30.4 inHg
